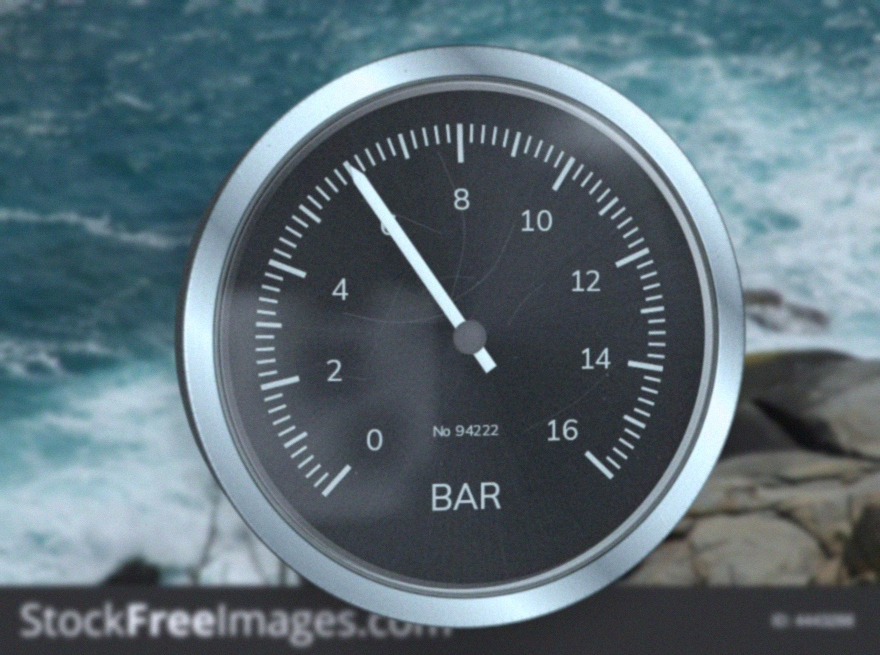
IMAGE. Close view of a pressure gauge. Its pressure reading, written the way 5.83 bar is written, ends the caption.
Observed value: 6 bar
